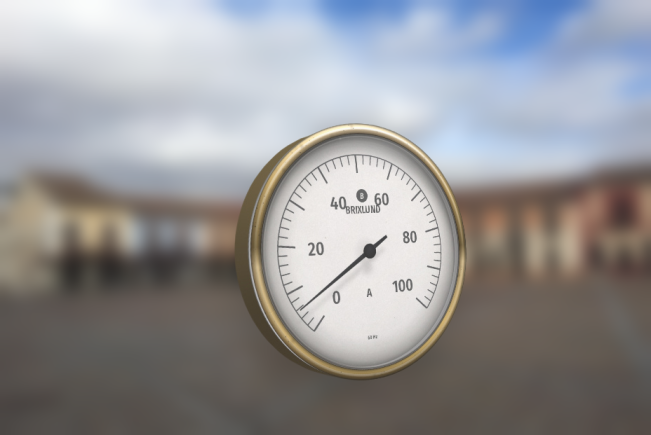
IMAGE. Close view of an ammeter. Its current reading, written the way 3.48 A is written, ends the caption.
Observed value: 6 A
